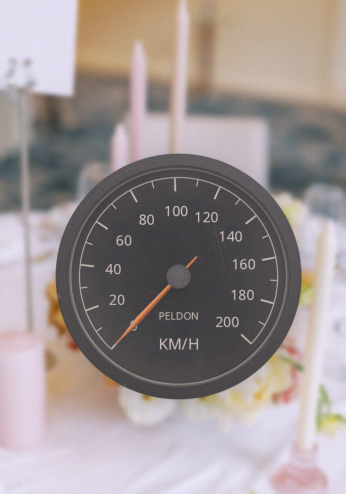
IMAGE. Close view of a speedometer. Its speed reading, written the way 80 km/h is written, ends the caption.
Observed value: 0 km/h
